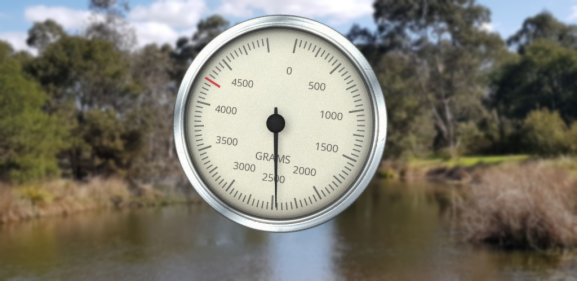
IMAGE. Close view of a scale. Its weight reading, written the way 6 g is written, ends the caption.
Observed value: 2450 g
